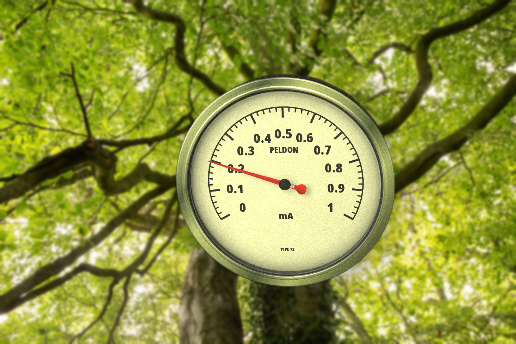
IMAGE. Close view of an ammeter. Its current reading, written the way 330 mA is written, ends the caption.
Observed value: 0.2 mA
